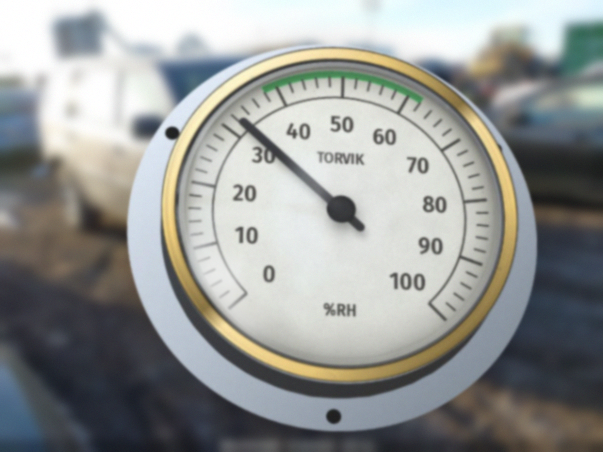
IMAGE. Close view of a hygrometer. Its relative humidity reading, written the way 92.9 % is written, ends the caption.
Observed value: 32 %
